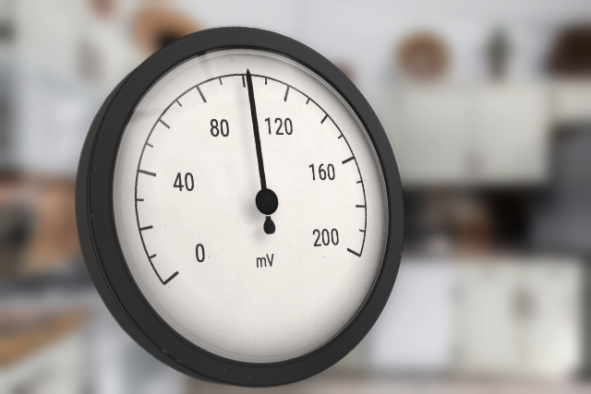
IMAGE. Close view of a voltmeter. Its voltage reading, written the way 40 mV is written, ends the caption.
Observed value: 100 mV
